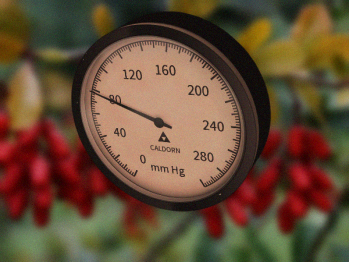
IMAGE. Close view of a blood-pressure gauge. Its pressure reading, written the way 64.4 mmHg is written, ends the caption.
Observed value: 80 mmHg
